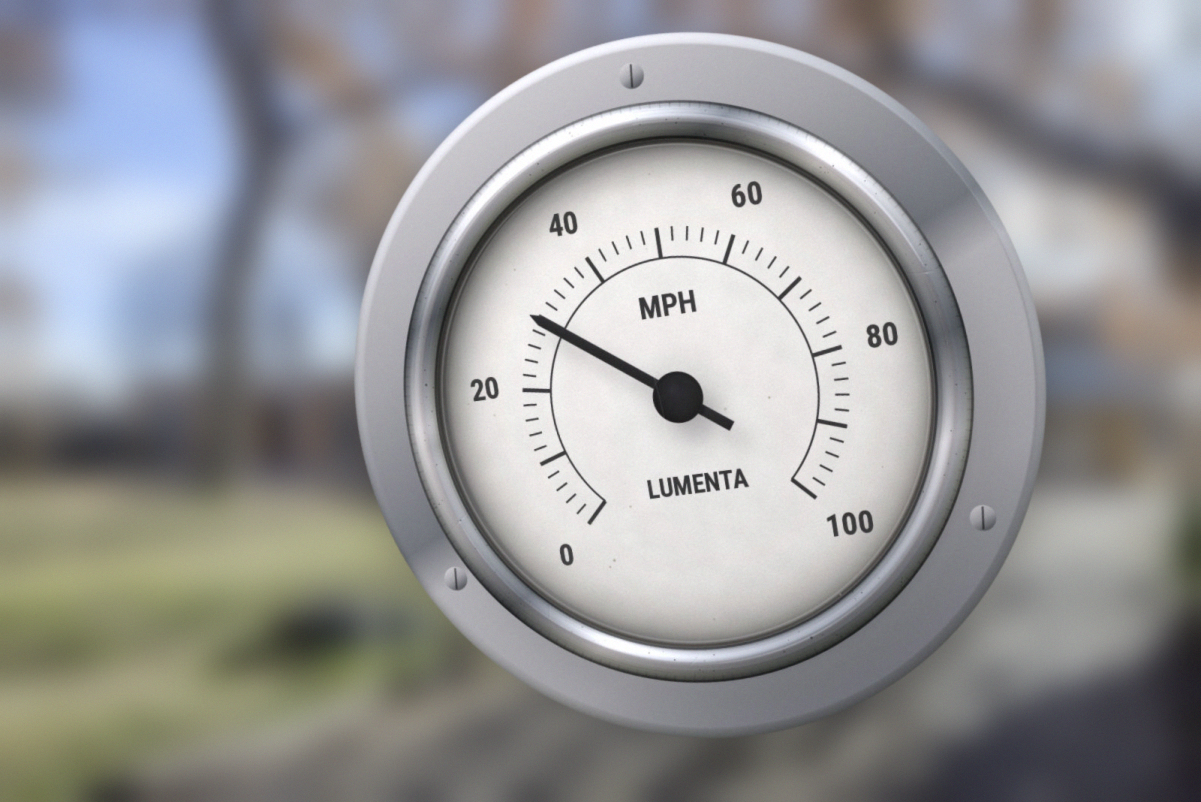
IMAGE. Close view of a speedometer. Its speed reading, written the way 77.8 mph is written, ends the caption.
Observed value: 30 mph
